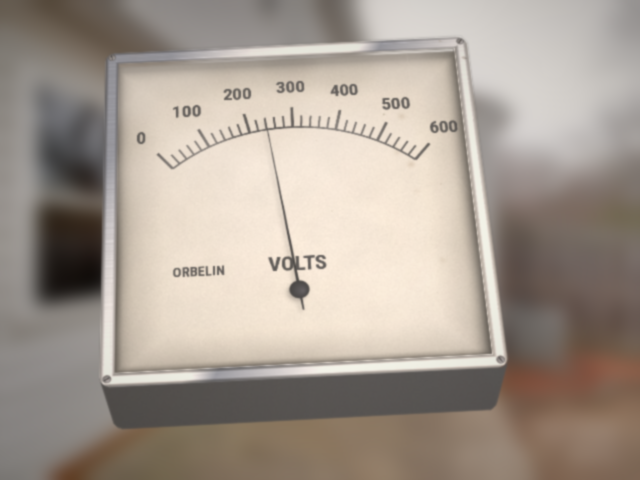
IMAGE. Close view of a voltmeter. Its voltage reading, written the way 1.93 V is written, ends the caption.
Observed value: 240 V
